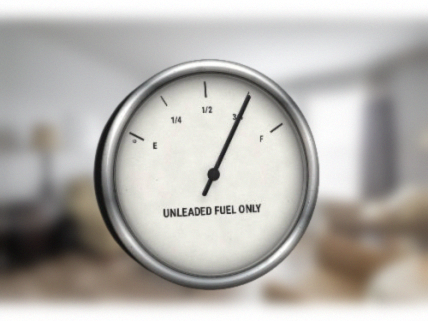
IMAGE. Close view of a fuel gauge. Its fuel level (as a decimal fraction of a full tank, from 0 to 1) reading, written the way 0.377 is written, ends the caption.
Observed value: 0.75
